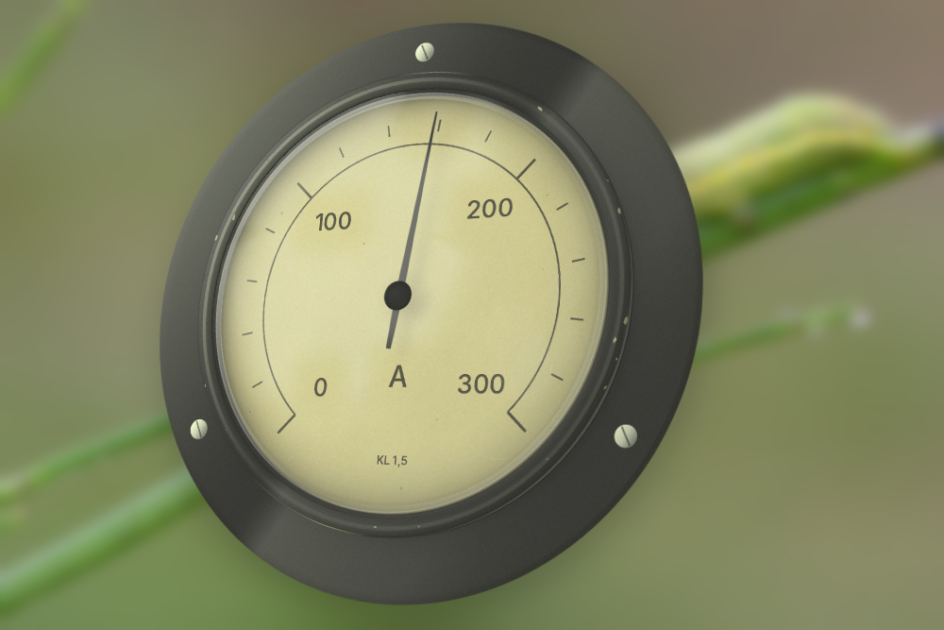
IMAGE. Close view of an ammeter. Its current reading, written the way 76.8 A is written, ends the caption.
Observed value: 160 A
